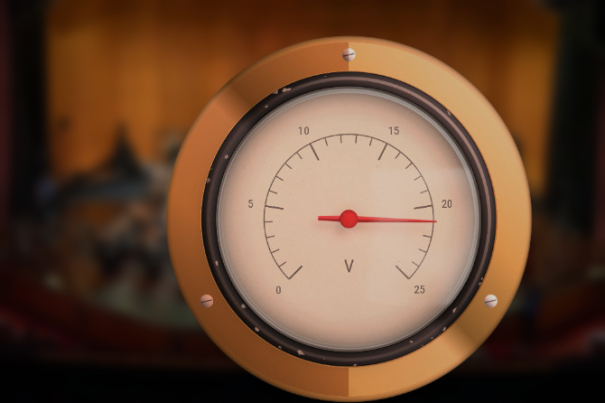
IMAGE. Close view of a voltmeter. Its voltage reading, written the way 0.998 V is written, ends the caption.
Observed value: 21 V
